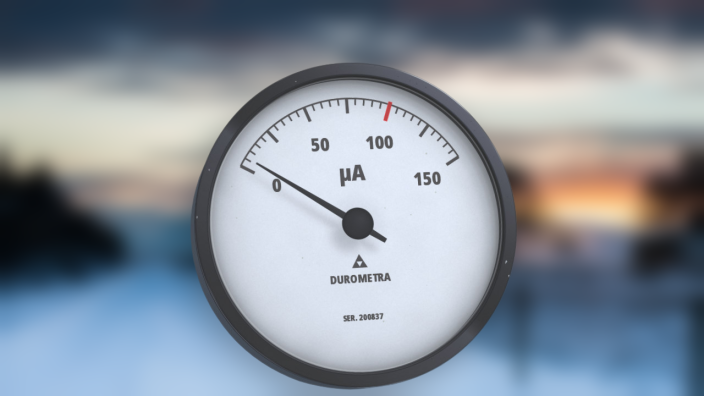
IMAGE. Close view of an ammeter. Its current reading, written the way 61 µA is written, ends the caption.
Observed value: 5 µA
